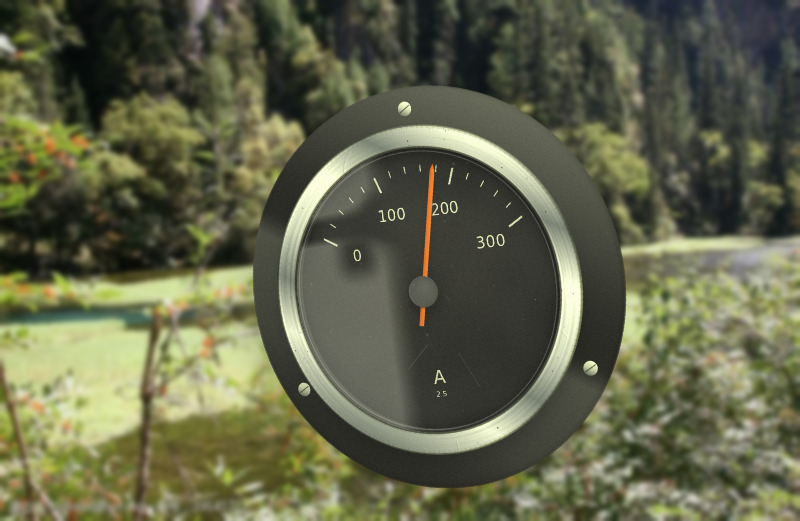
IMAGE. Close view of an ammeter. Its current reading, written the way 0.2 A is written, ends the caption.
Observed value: 180 A
